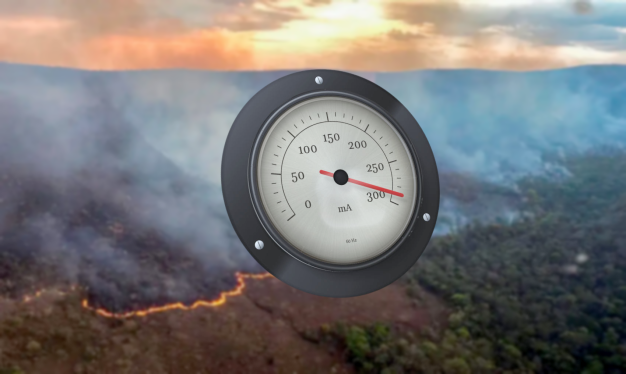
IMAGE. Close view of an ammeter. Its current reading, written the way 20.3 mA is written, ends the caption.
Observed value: 290 mA
